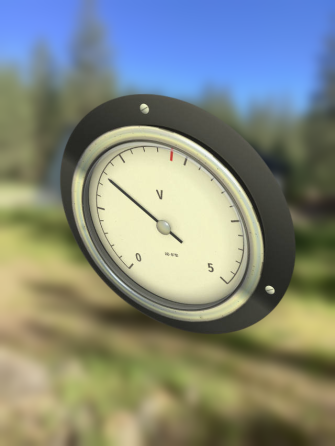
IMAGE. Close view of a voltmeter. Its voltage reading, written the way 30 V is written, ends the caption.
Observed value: 1.6 V
